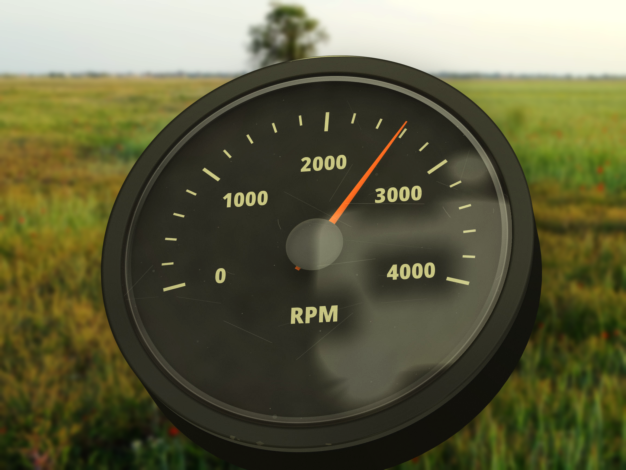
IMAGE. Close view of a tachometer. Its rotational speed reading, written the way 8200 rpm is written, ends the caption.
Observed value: 2600 rpm
